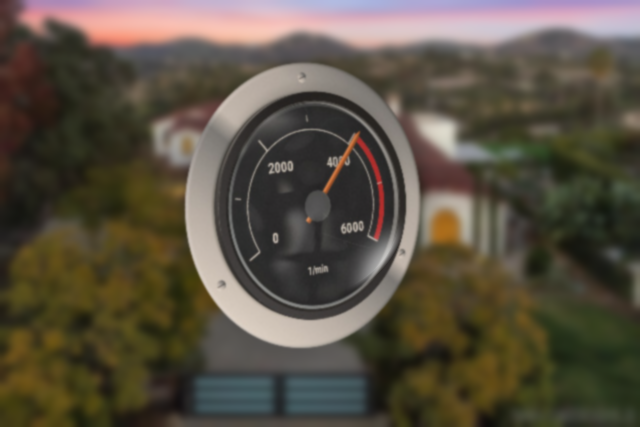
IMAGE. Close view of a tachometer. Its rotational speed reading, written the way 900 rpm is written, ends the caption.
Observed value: 4000 rpm
